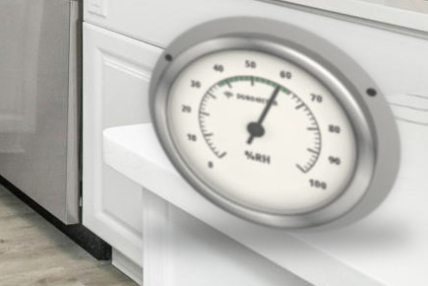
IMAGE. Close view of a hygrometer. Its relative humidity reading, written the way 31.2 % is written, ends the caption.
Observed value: 60 %
